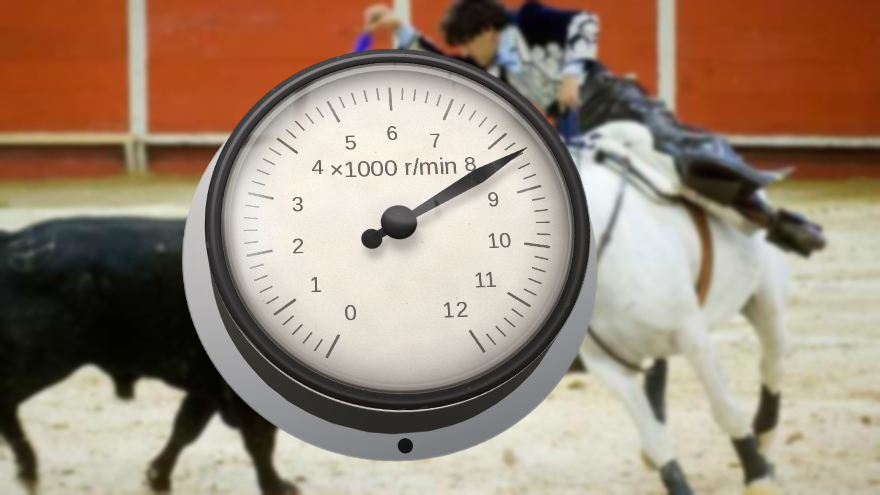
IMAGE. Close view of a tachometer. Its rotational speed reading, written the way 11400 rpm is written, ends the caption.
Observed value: 8400 rpm
